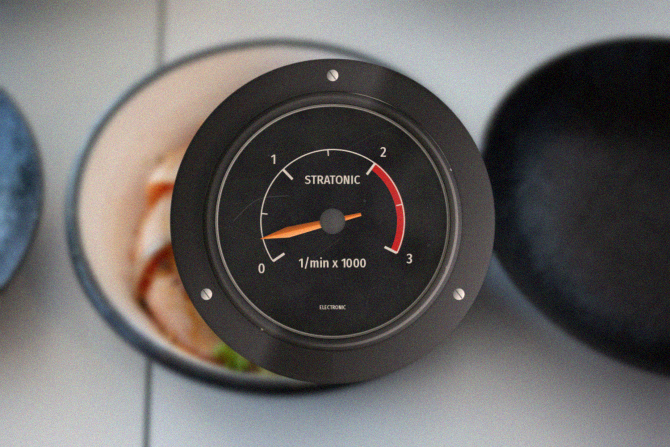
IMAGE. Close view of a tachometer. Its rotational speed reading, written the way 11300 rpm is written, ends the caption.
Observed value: 250 rpm
